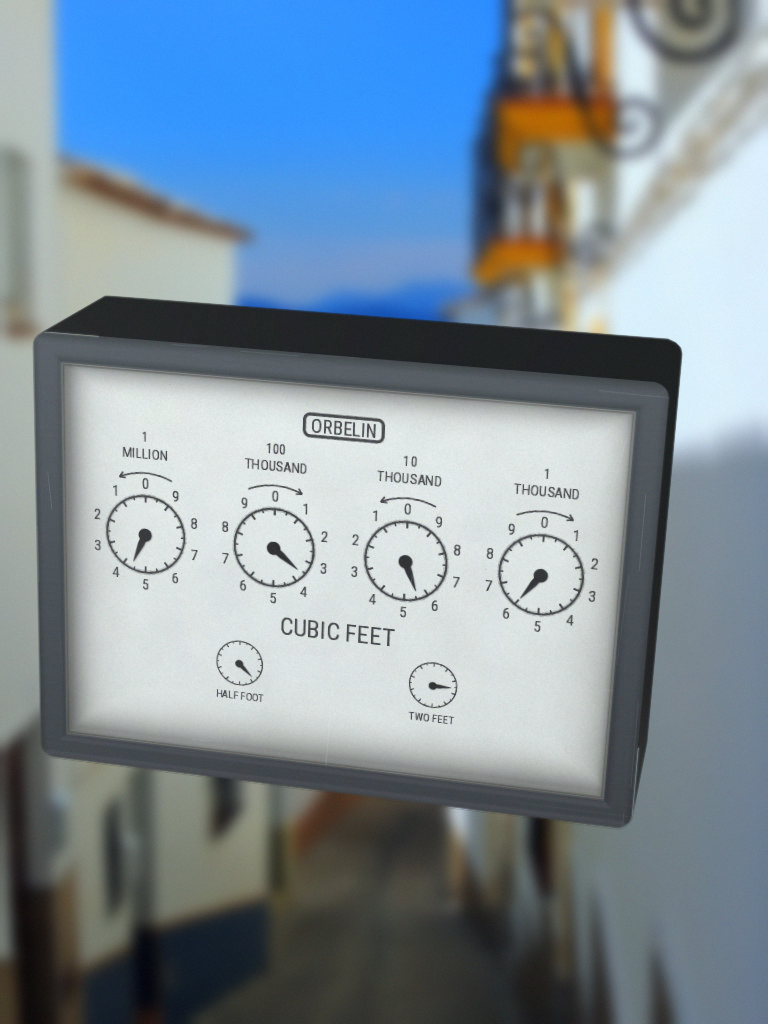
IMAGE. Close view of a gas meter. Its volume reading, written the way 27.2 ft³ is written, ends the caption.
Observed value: 435600 ft³
